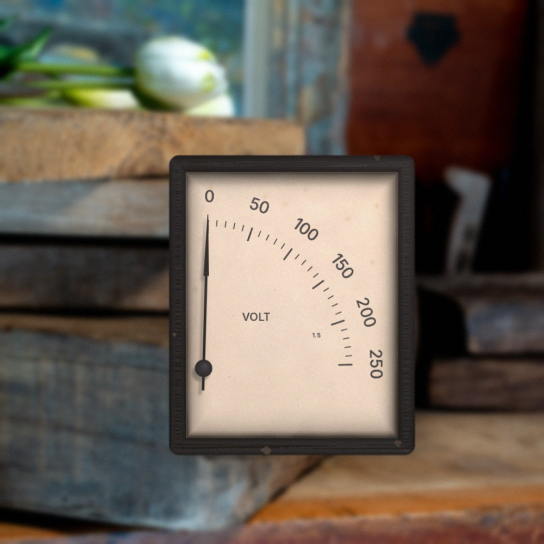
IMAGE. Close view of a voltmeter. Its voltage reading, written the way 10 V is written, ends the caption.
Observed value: 0 V
